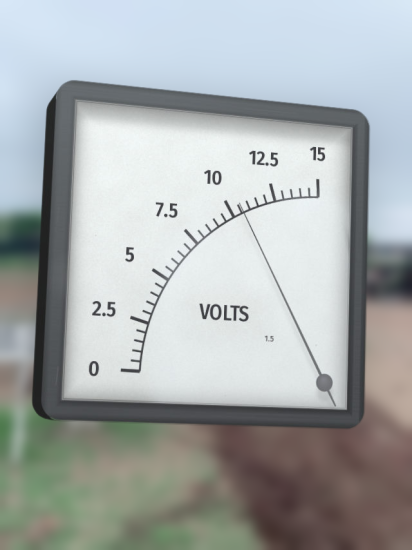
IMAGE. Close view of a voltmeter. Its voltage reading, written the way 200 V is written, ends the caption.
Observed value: 10.5 V
